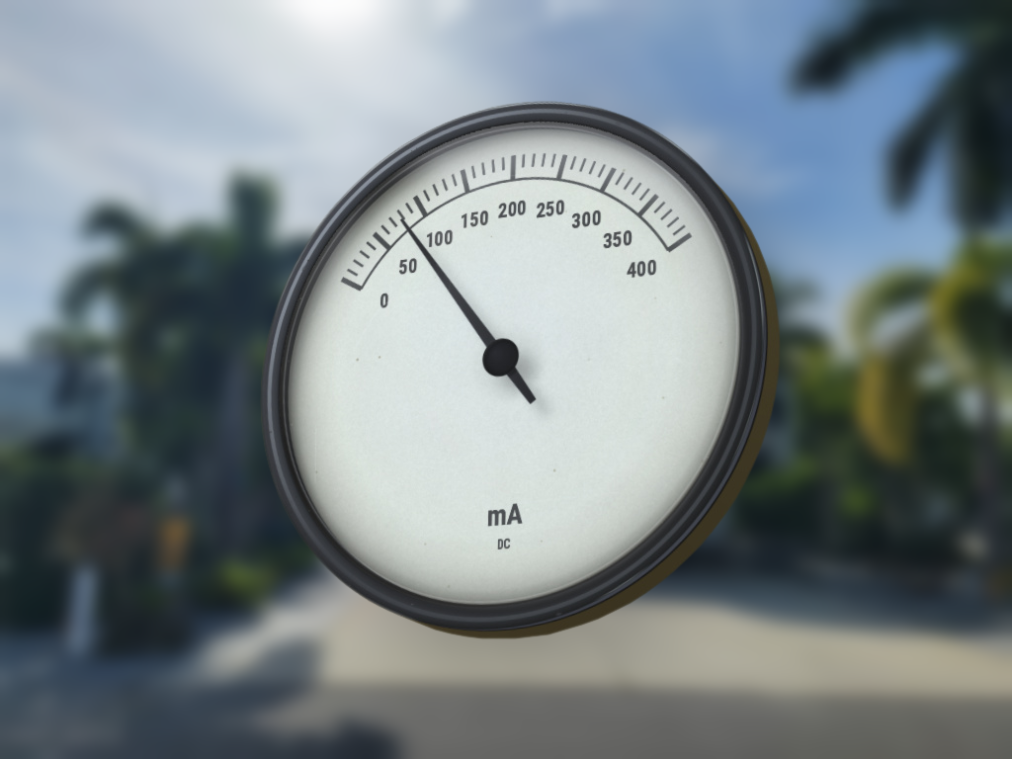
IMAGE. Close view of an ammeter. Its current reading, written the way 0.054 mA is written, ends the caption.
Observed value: 80 mA
